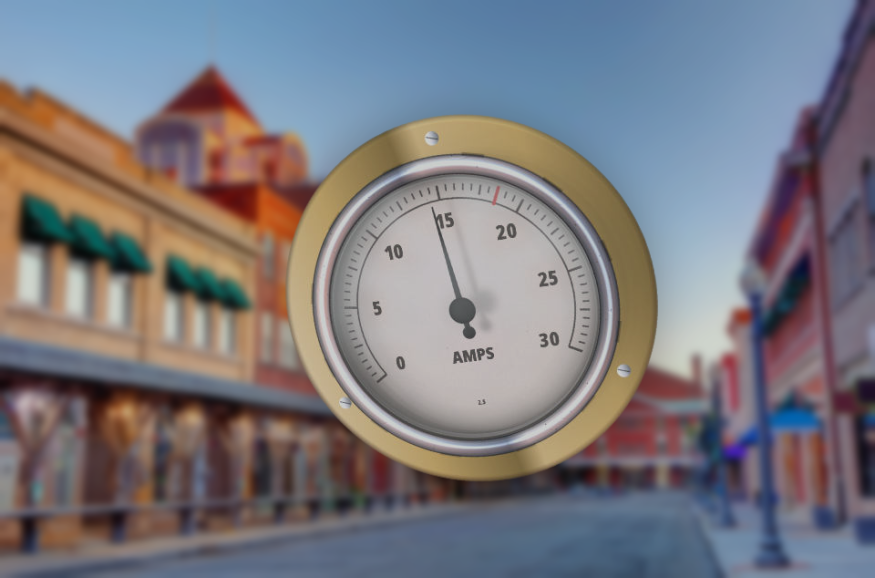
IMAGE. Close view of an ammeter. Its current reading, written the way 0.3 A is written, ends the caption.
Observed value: 14.5 A
